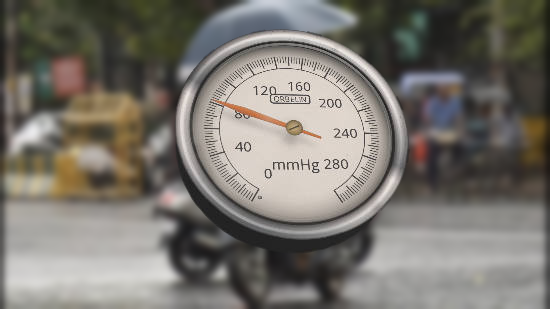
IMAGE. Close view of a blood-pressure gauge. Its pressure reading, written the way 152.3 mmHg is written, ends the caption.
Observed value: 80 mmHg
